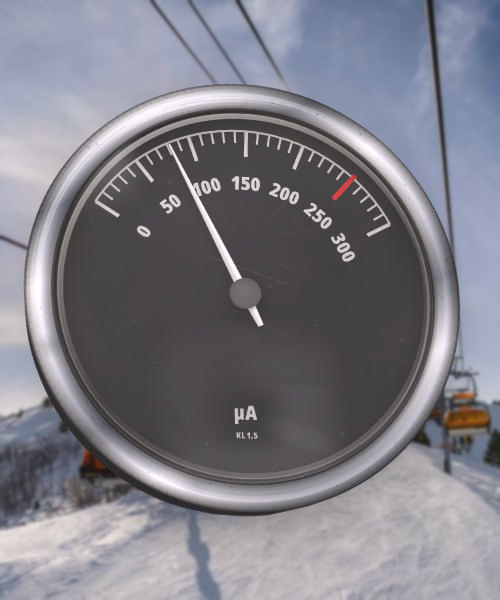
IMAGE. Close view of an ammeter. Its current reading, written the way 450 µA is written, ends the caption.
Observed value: 80 µA
